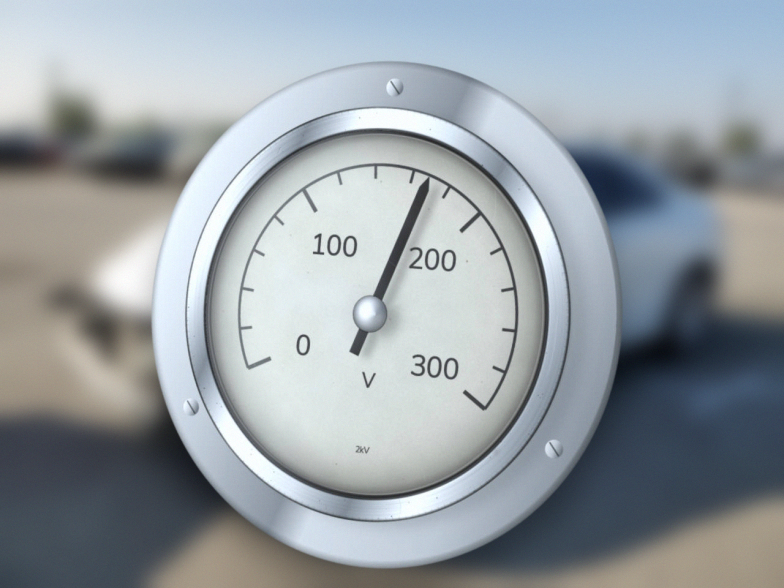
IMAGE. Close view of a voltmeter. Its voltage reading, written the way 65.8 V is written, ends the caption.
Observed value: 170 V
